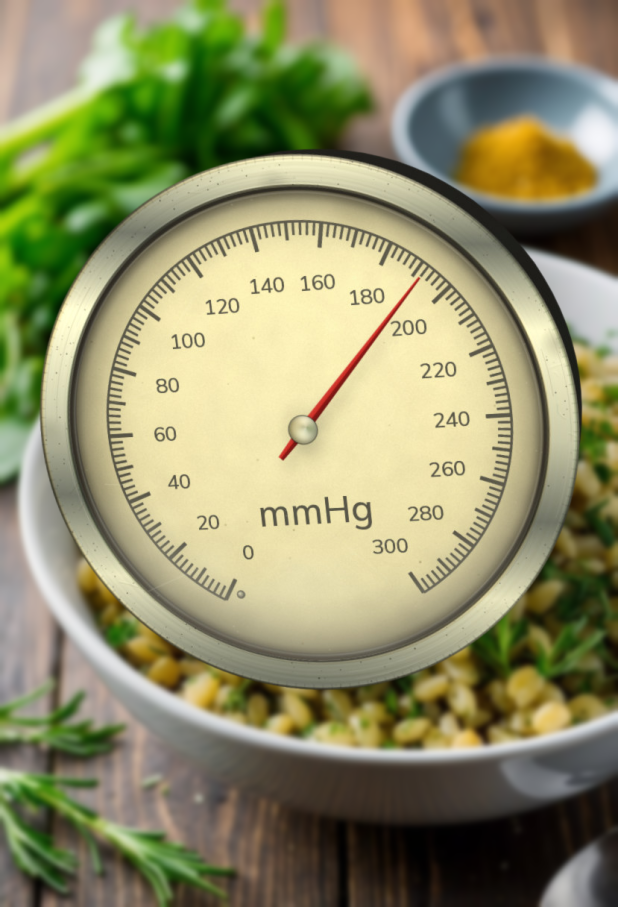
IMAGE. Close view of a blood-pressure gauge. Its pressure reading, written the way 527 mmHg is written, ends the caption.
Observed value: 192 mmHg
